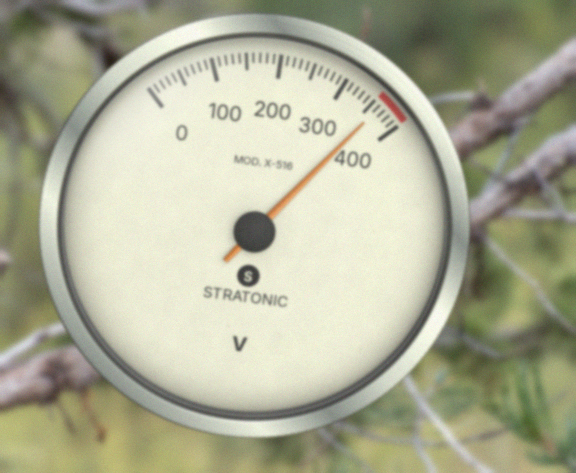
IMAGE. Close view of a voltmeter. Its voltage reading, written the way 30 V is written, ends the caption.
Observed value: 360 V
